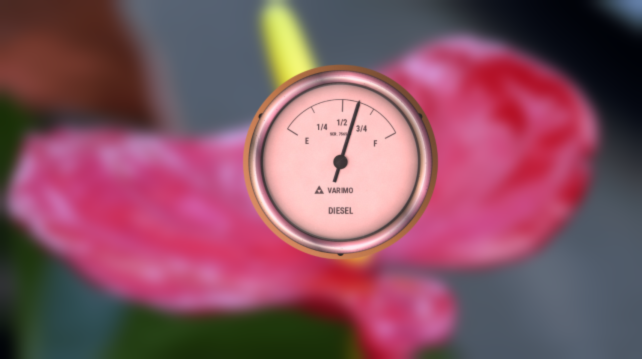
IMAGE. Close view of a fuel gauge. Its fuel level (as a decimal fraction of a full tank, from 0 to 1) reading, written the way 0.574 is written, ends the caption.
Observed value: 0.625
